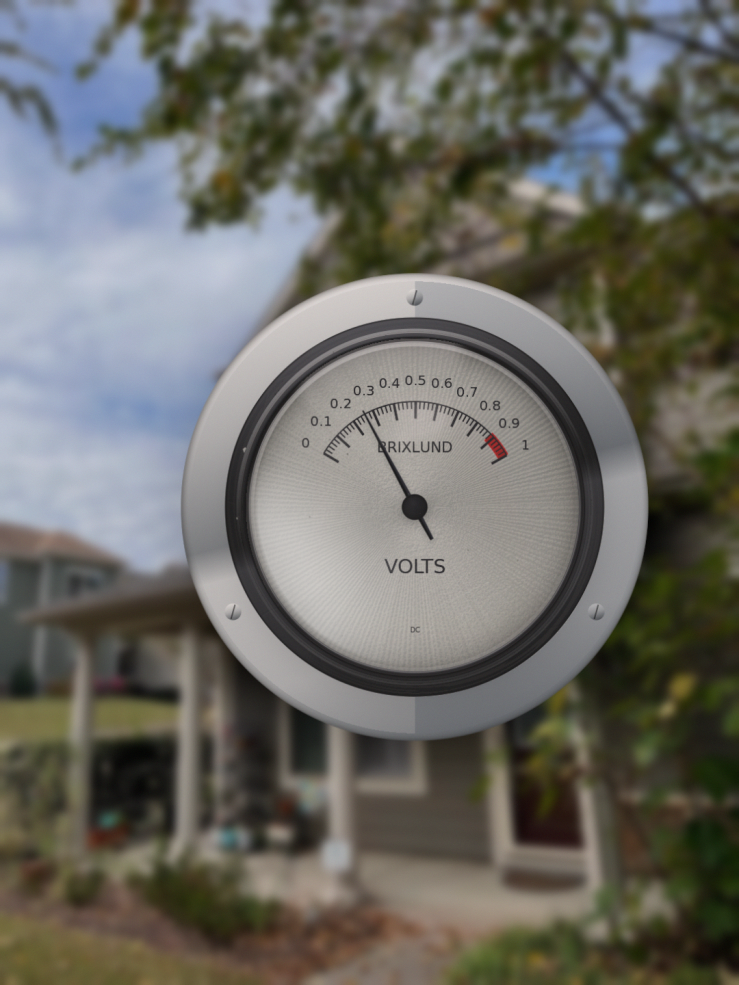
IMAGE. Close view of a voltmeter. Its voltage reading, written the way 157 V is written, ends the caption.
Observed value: 0.26 V
